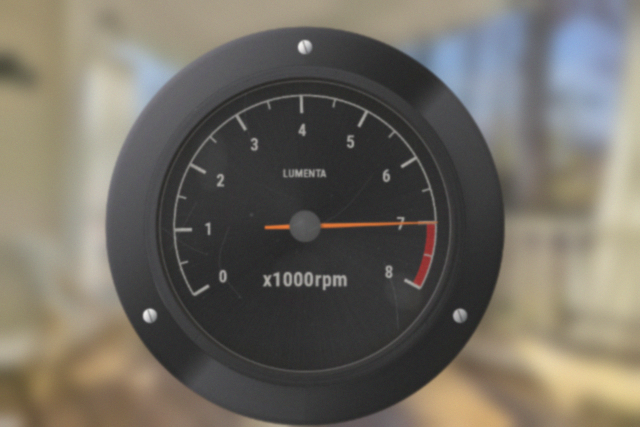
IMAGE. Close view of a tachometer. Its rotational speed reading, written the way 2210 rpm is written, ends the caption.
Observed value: 7000 rpm
